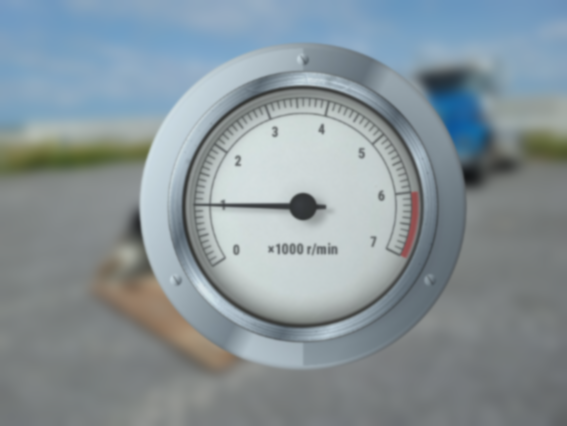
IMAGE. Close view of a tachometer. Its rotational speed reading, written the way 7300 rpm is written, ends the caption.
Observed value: 1000 rpm
